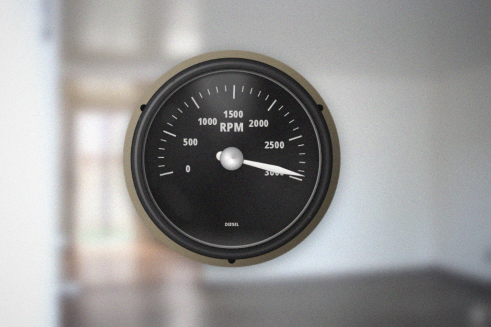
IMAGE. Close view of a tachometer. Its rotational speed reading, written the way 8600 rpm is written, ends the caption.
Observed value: 2950 rpm
